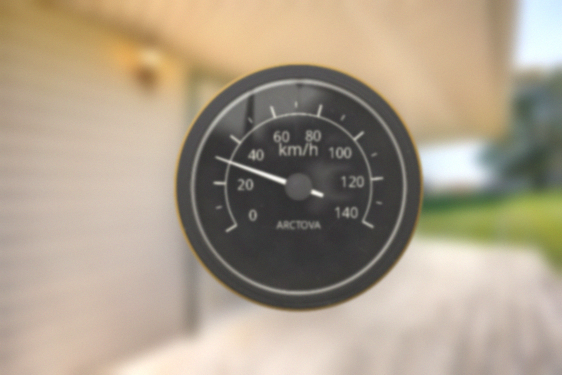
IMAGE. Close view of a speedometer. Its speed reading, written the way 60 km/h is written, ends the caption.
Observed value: 30 km/h
